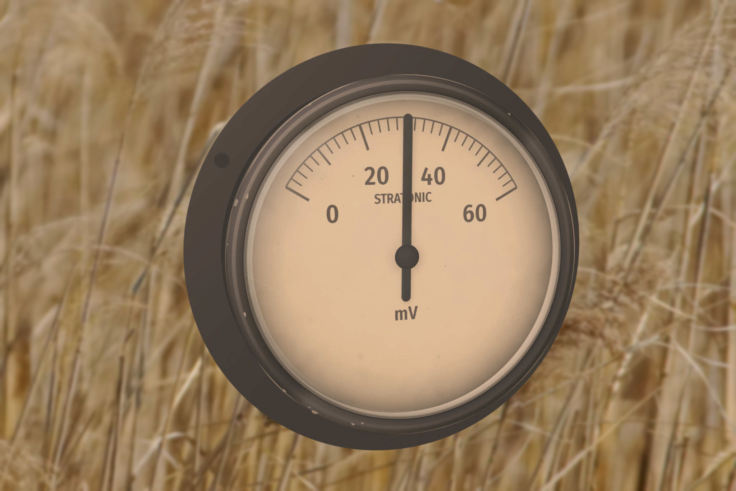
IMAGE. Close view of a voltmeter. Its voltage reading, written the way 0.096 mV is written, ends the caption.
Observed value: 30 mV
